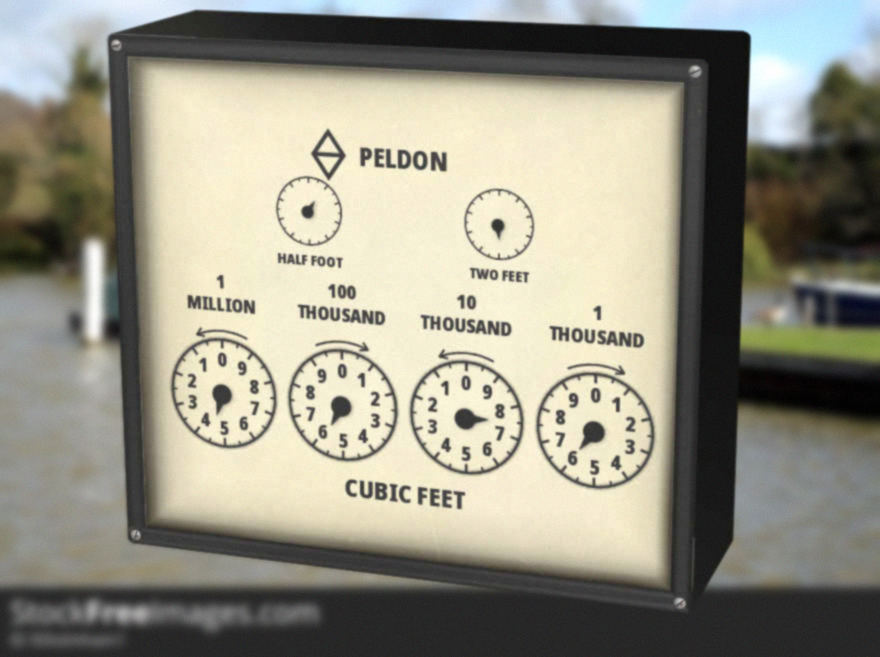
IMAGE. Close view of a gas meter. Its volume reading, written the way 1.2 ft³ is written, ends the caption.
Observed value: 457600 ft³
